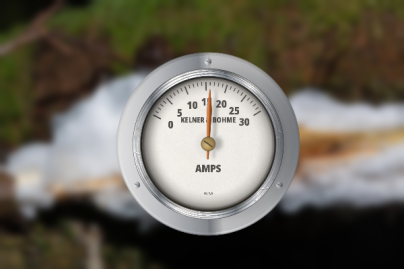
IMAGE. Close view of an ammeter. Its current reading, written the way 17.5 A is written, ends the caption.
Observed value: 16 A
